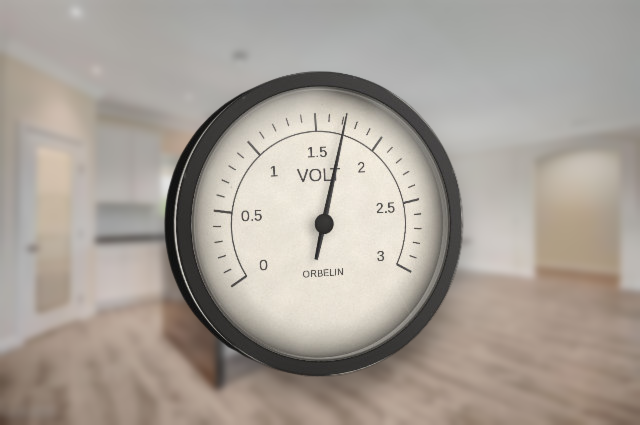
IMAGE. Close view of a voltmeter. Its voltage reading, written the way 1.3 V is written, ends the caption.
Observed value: 1.7 V
